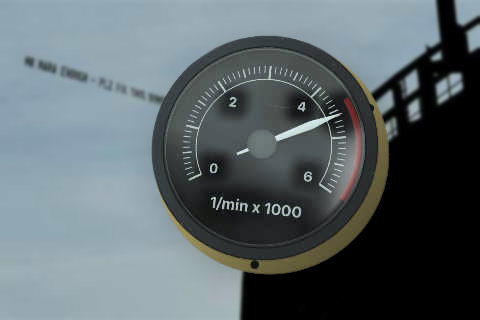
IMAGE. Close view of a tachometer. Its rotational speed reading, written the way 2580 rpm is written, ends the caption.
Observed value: 4600 rpm
